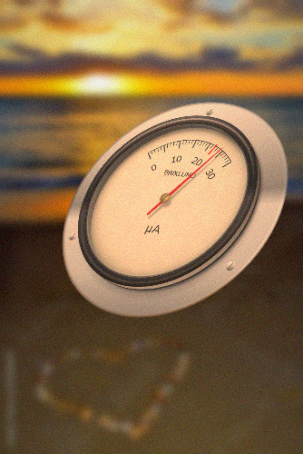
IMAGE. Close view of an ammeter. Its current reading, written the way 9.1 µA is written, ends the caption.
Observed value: 25 µA
